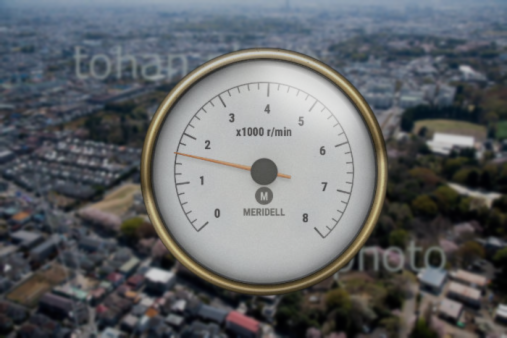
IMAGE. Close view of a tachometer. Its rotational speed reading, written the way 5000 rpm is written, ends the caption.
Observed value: 1600 rpm
